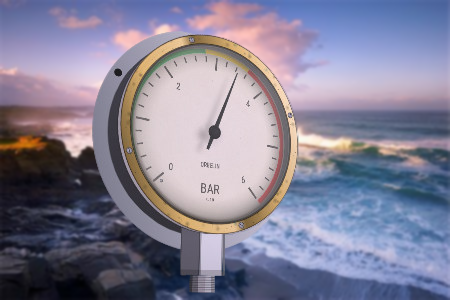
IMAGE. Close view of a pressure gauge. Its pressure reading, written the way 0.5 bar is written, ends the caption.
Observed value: 3.4 bar
